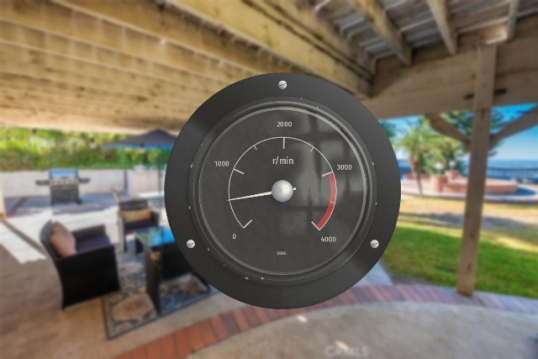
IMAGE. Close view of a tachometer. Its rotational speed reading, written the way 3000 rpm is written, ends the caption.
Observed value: 500 rpm
